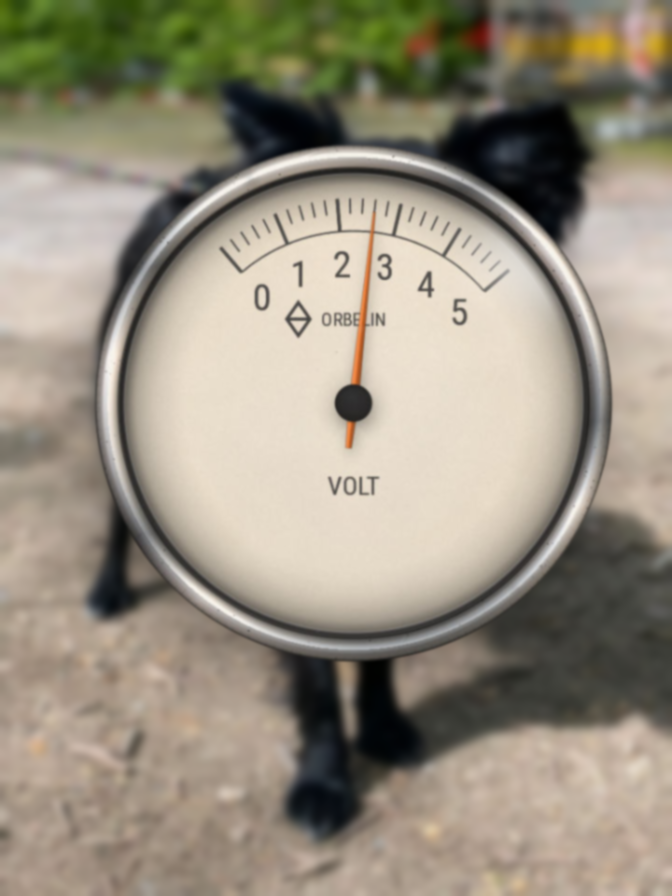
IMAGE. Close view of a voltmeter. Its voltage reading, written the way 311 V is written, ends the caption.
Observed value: 2.6 V
